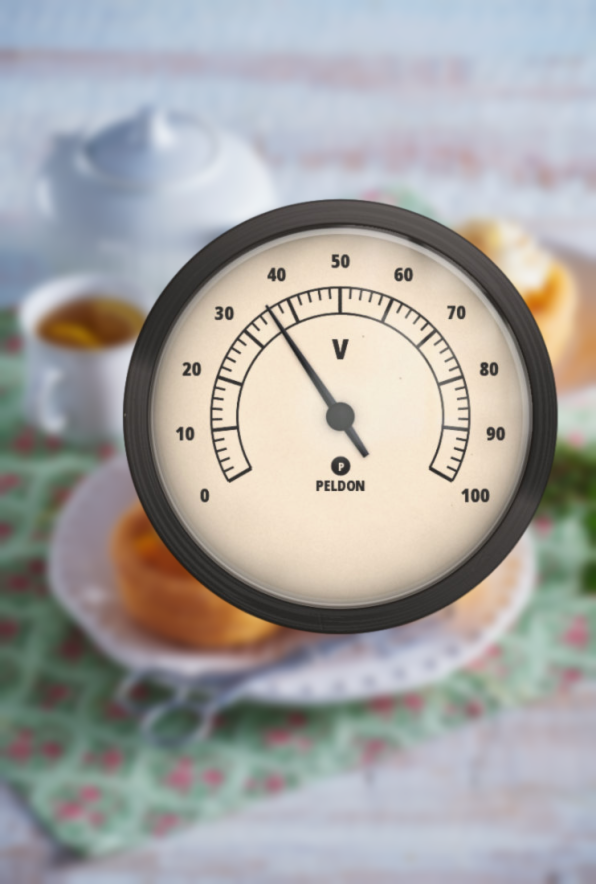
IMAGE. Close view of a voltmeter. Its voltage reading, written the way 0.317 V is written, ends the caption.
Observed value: 36 V
